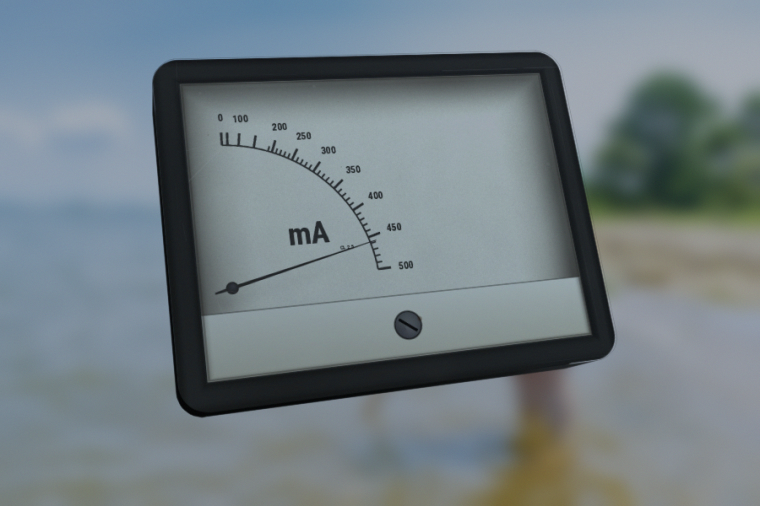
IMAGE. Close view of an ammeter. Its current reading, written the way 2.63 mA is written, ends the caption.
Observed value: 460 mA
